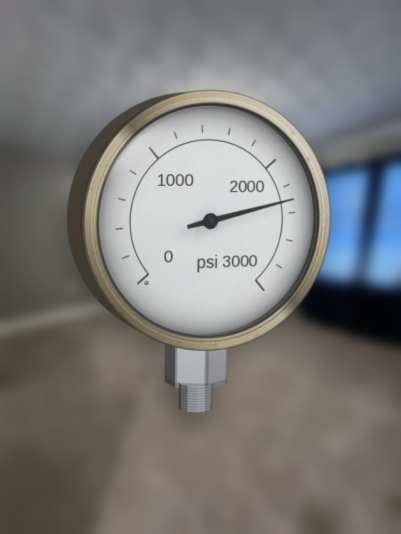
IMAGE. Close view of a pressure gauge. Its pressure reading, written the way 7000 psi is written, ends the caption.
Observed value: 2300 psi
